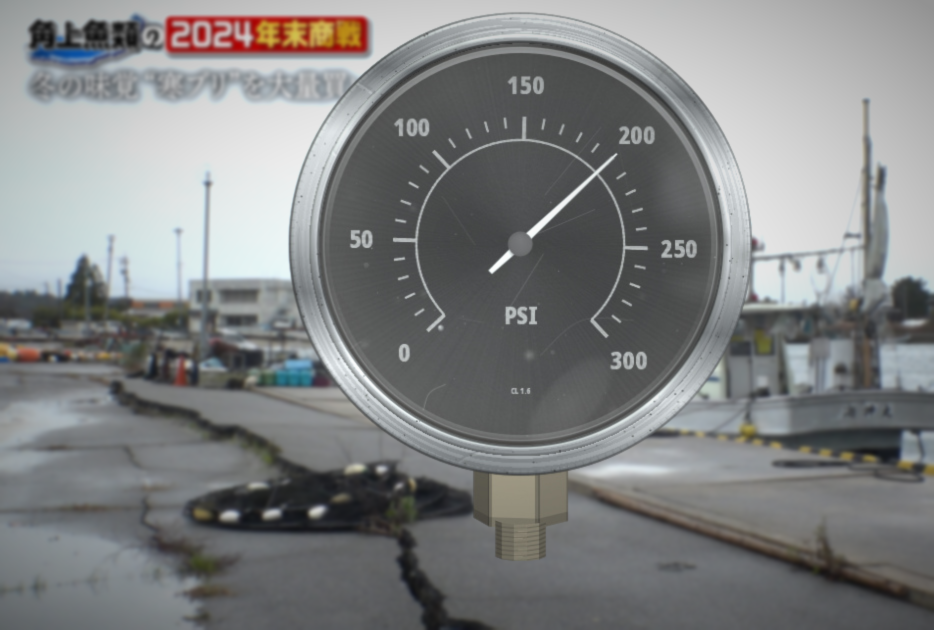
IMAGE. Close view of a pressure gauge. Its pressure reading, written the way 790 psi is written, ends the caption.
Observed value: 200 psi
